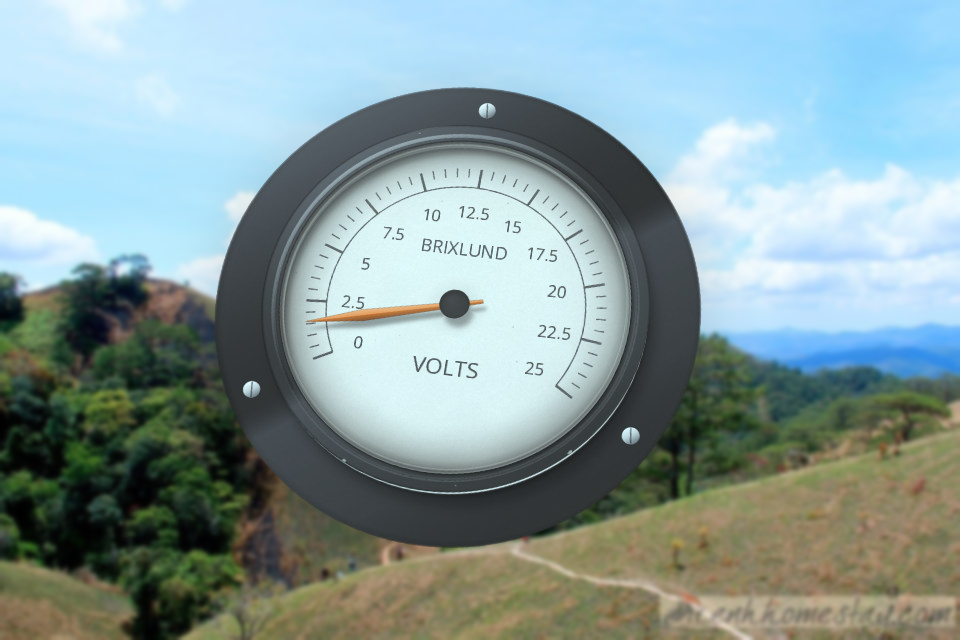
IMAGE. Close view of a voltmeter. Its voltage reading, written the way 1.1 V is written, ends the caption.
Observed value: 1.5 V
